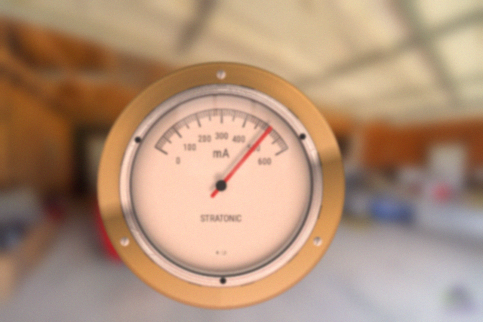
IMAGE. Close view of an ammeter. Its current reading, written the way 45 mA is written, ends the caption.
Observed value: 500 mA
